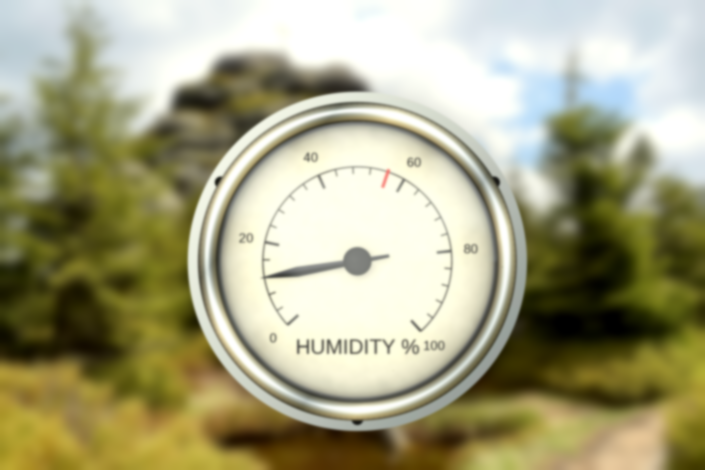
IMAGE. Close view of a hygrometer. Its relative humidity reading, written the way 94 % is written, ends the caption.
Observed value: 12 %
